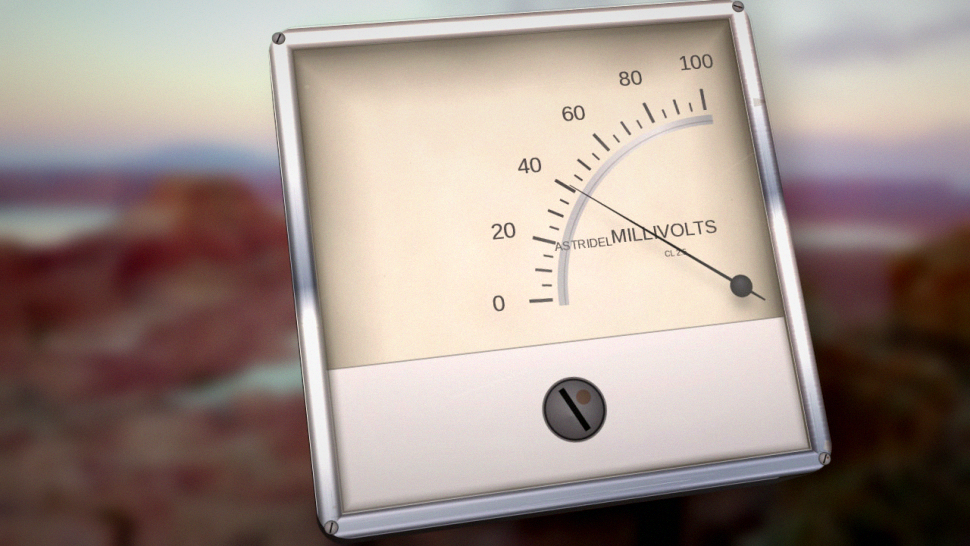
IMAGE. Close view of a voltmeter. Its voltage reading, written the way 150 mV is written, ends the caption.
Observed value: 40 mV
